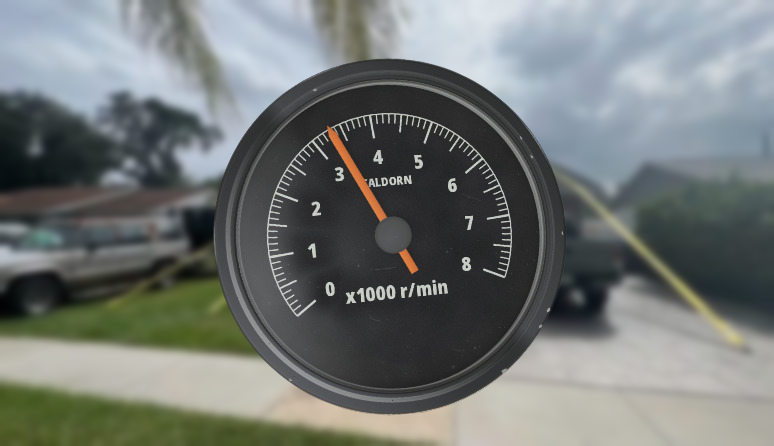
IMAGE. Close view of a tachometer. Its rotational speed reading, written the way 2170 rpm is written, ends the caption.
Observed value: 3300 rpm
